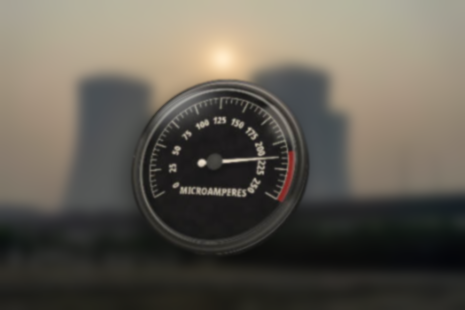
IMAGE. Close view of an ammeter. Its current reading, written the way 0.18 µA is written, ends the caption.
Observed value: 215 µA
